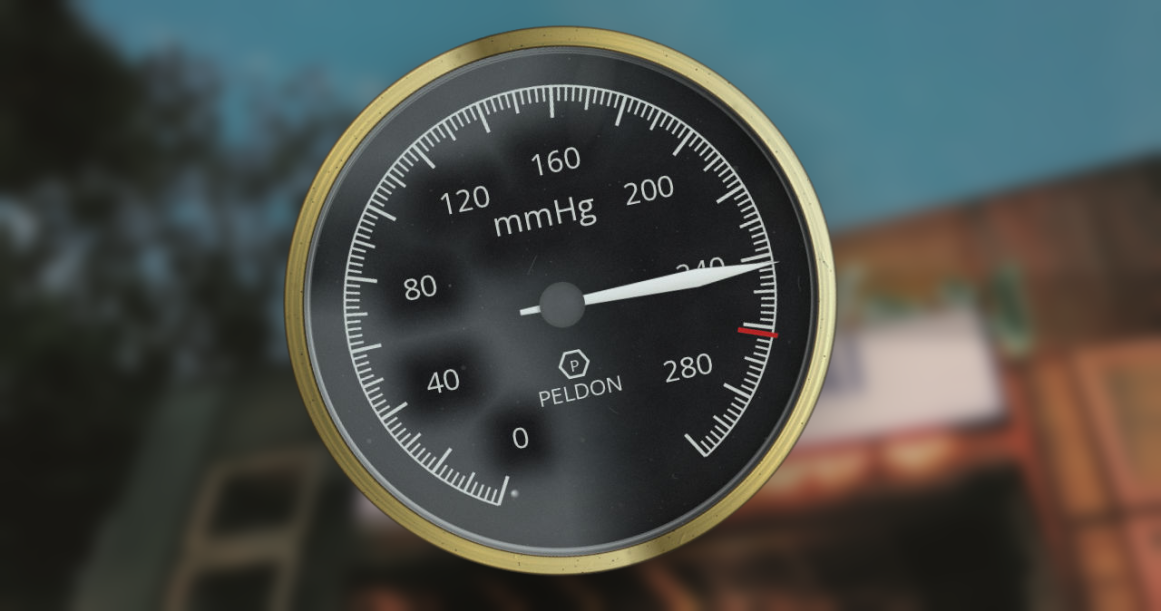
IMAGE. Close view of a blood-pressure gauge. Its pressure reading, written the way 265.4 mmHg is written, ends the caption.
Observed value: 242 mmHg
